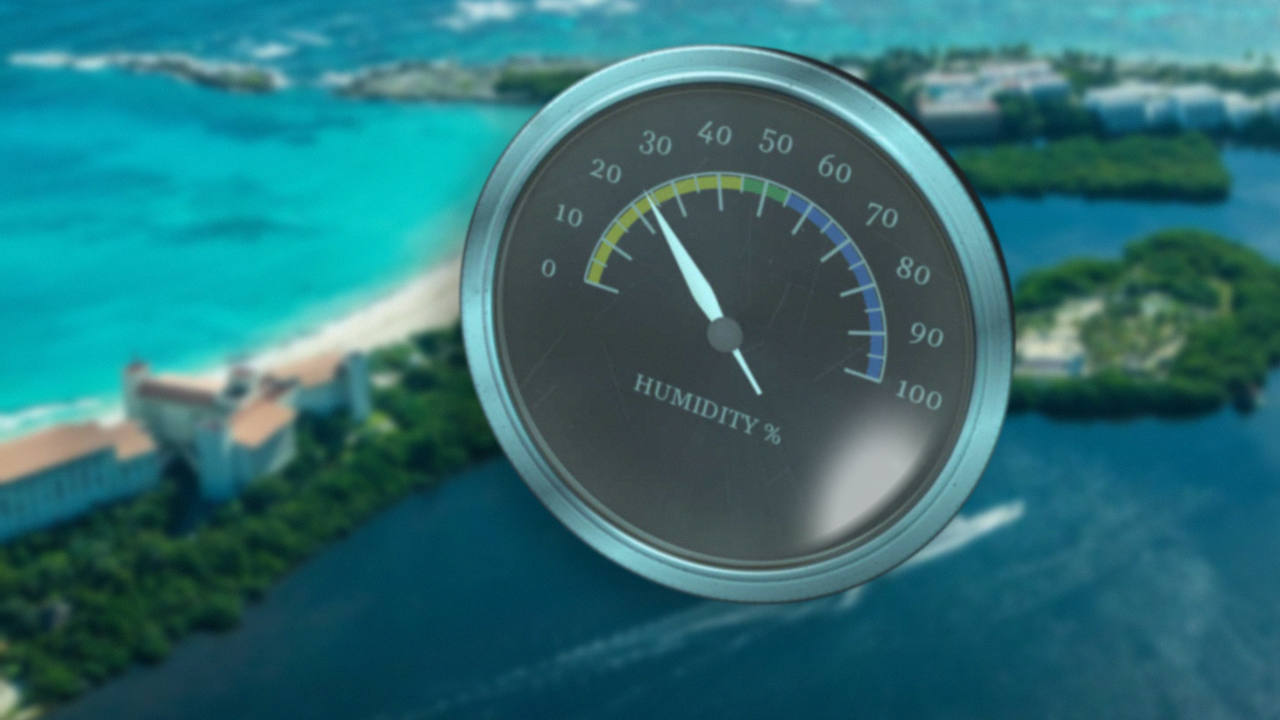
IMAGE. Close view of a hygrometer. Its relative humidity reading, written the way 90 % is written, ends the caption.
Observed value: 25 %
